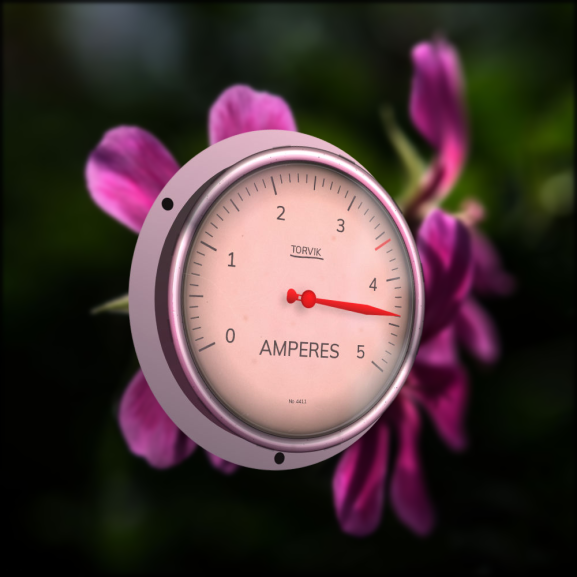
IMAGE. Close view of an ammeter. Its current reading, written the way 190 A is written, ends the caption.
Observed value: 4.4 A
